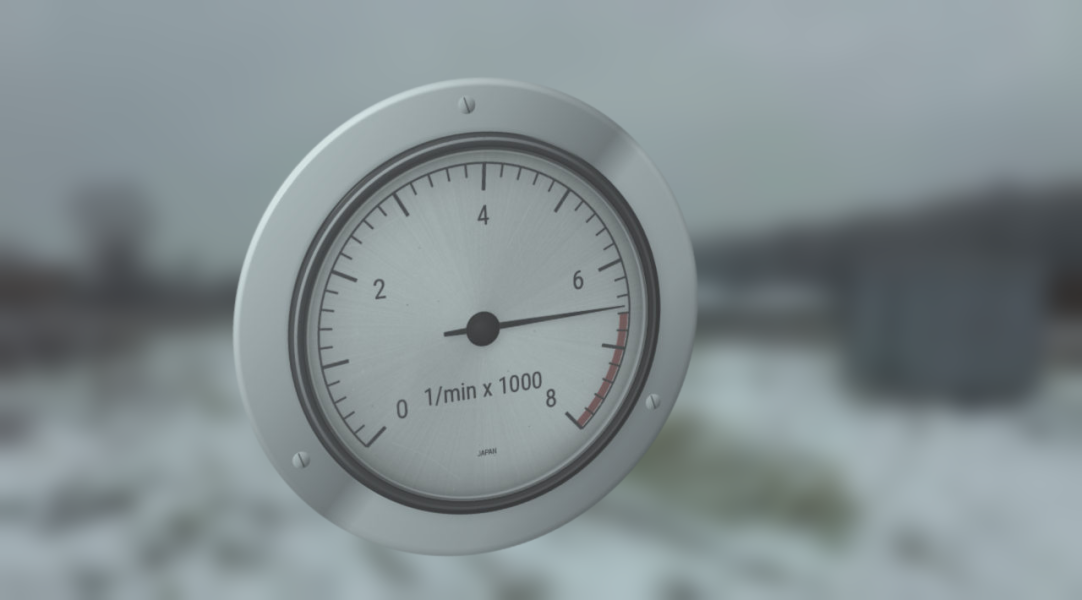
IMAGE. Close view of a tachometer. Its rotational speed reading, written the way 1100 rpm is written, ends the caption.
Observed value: 6500 rpm
